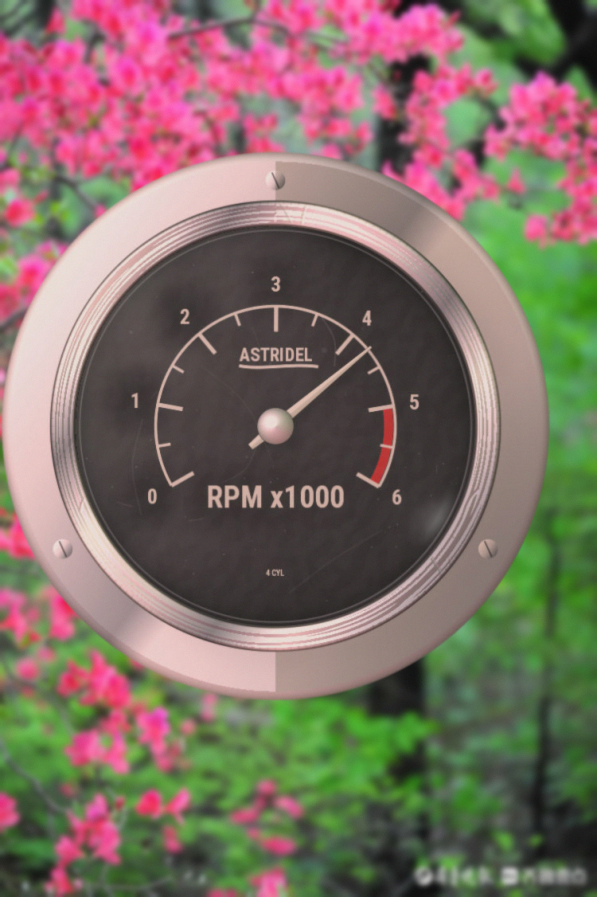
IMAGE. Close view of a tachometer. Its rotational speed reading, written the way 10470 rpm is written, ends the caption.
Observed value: 4250 rpm
